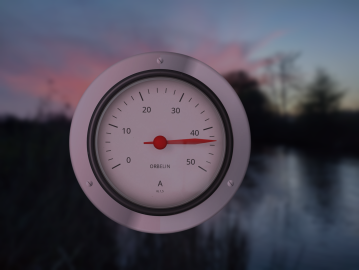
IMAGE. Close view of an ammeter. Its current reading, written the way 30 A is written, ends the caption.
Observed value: 43 A
